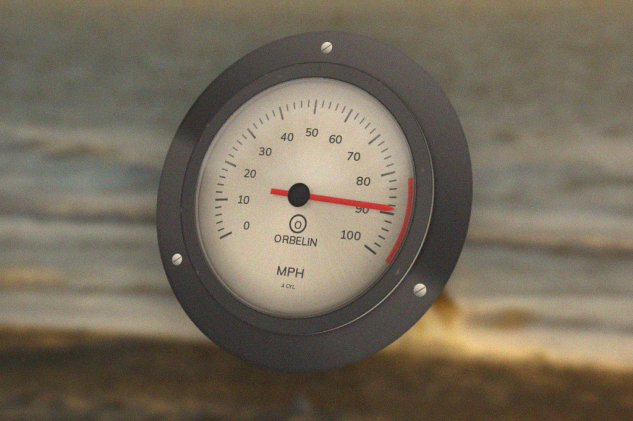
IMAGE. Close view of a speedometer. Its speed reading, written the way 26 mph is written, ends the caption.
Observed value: 89 mph
